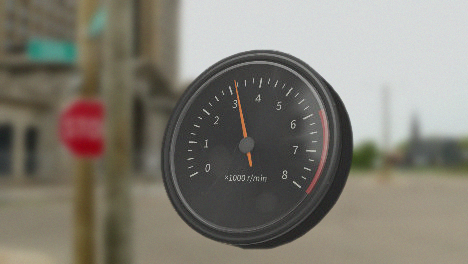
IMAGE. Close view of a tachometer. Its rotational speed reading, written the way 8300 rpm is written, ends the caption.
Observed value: 3250 rpm
